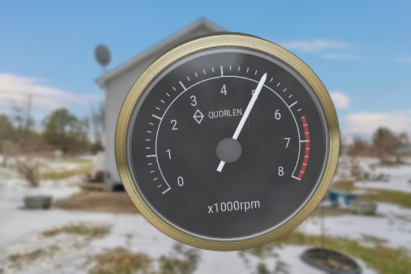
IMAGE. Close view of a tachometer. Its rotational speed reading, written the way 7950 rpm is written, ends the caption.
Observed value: 5000 rpm
